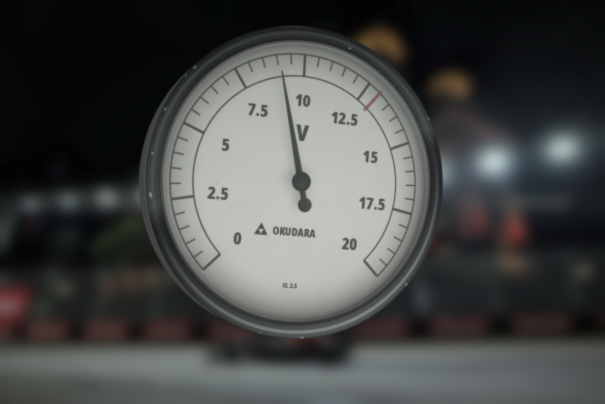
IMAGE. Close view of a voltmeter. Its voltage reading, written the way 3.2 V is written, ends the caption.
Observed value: 9 V
